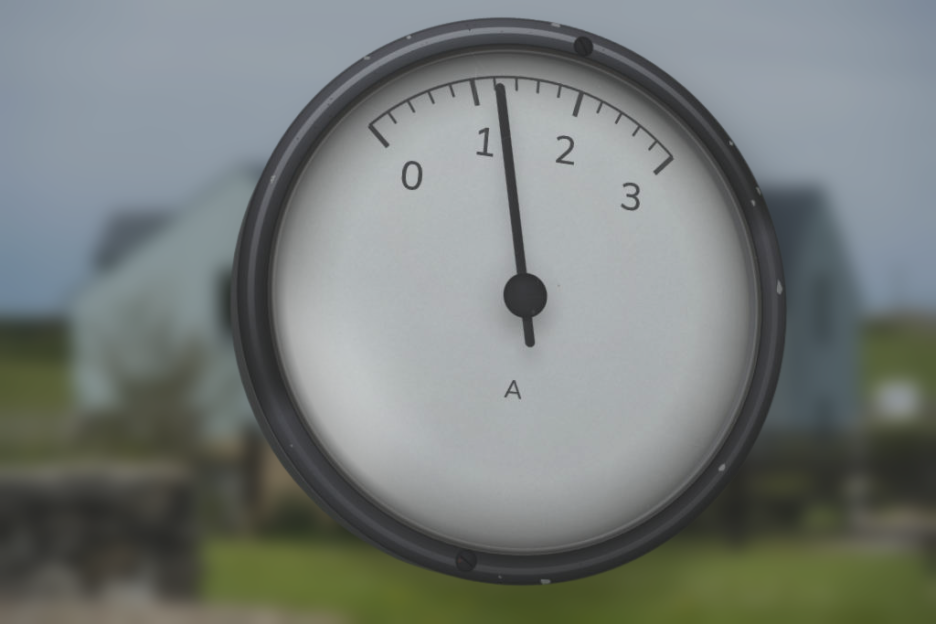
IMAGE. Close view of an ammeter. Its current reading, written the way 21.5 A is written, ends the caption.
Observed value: 1.2 A
